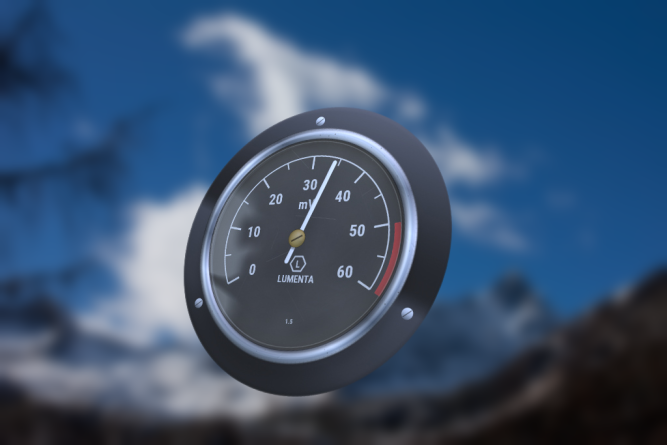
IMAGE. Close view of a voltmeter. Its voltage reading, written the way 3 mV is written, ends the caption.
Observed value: 35 mV
